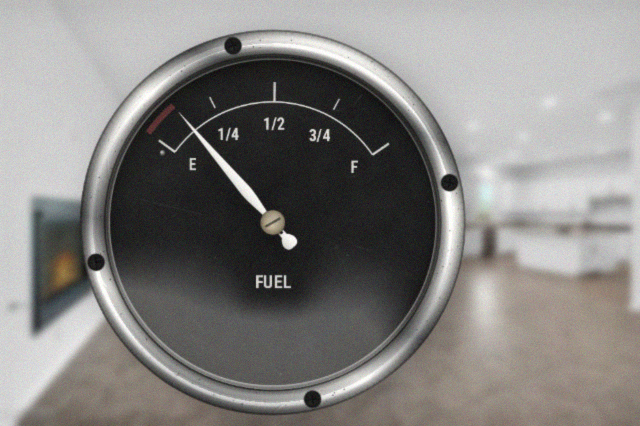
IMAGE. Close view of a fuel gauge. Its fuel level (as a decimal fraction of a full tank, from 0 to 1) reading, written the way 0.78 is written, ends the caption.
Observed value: 0.125
